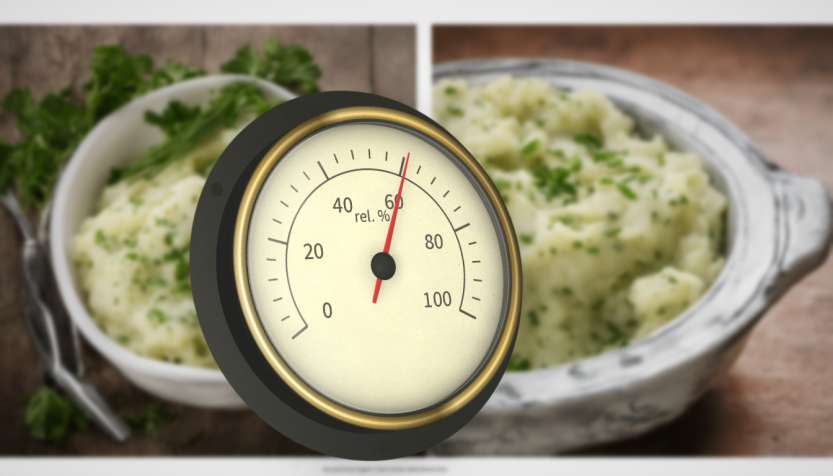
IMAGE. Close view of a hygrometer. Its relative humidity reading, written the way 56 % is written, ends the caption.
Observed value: 60 %
